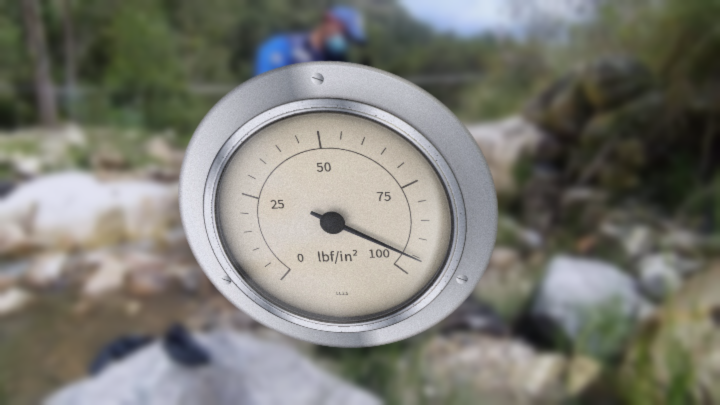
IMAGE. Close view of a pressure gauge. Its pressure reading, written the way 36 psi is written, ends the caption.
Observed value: 95 psi
